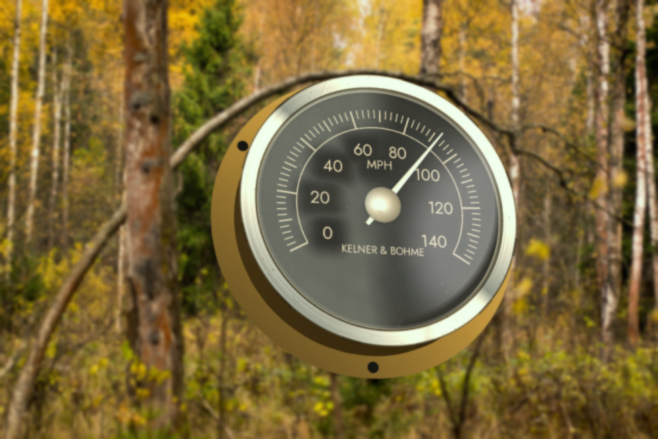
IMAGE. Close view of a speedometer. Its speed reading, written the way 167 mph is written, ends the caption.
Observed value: 92 mph
